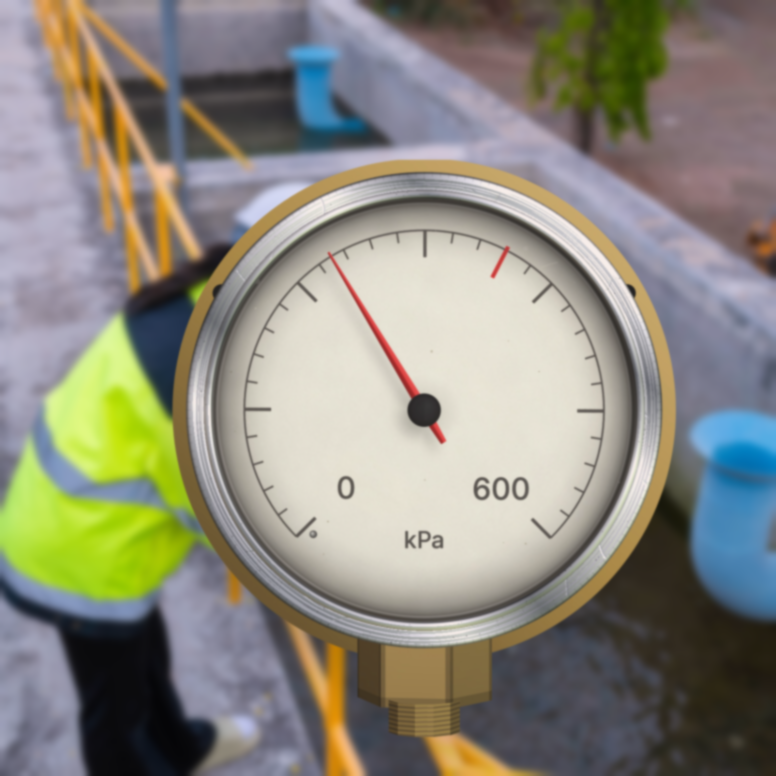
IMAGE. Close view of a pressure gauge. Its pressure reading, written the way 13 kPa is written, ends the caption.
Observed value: 230 kPa
